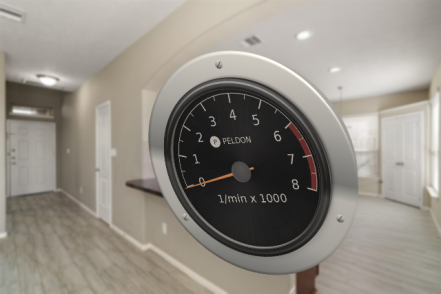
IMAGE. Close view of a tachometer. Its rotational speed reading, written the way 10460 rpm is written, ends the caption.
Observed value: 0 rpm
